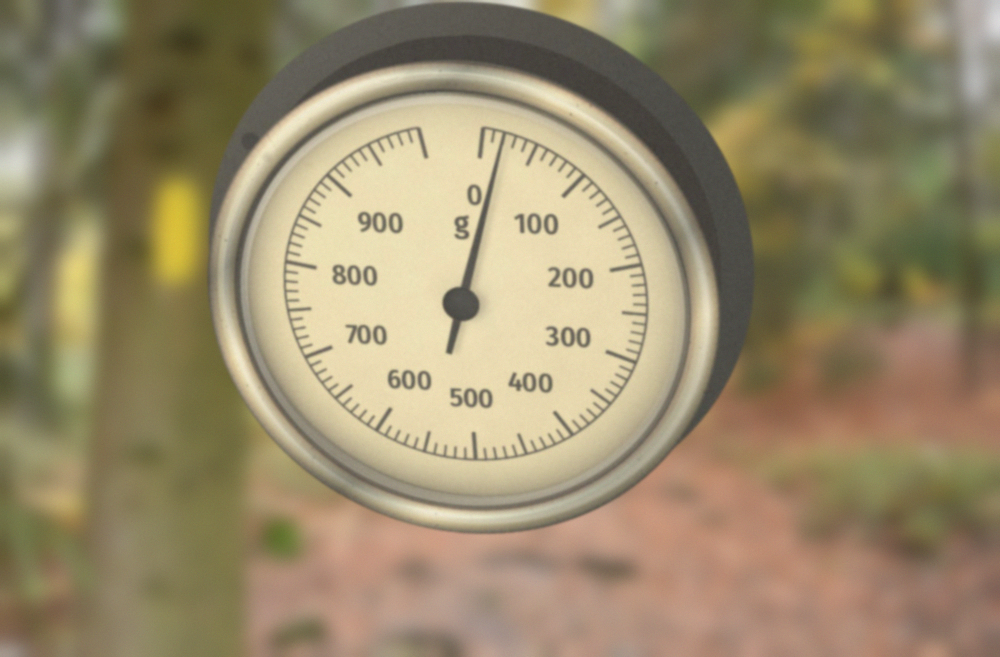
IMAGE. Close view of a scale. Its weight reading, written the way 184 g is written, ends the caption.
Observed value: 20 g
